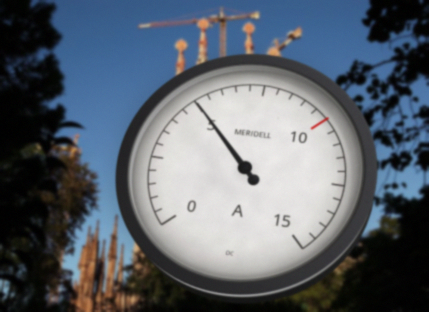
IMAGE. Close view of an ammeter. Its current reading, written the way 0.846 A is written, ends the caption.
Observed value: 5 A
